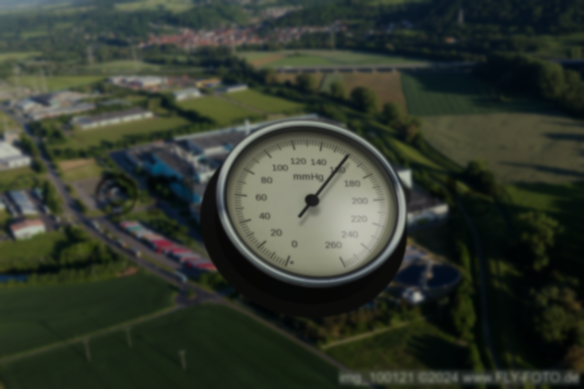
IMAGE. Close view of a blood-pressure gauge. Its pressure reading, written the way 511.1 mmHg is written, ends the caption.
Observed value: 160 mmHg
